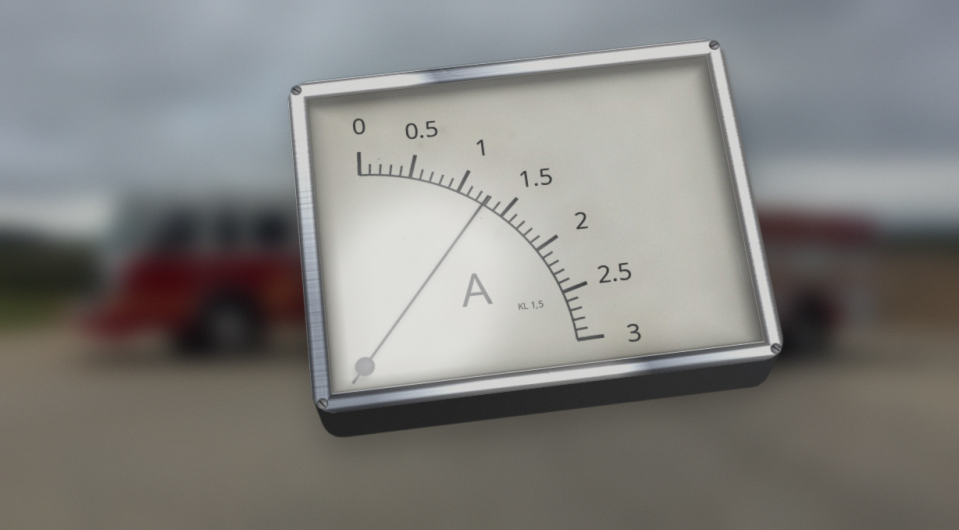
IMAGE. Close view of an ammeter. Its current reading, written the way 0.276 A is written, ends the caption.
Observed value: 1.3 A
